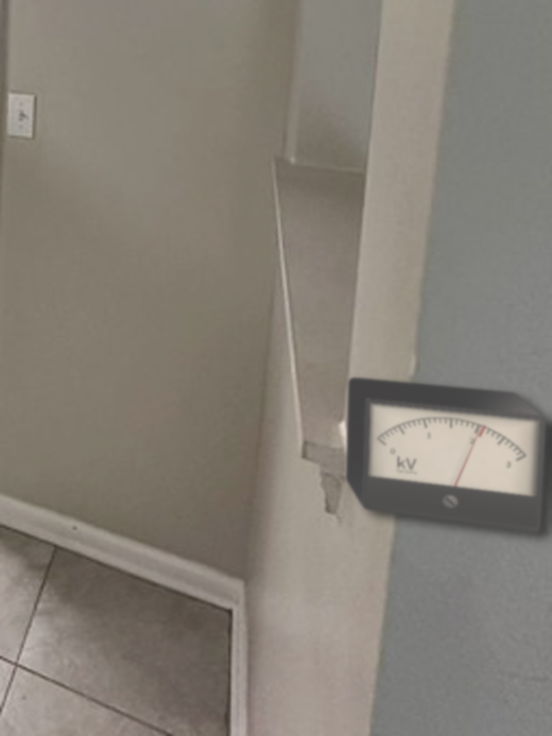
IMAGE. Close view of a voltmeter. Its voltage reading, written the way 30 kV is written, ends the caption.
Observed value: 2 kV
